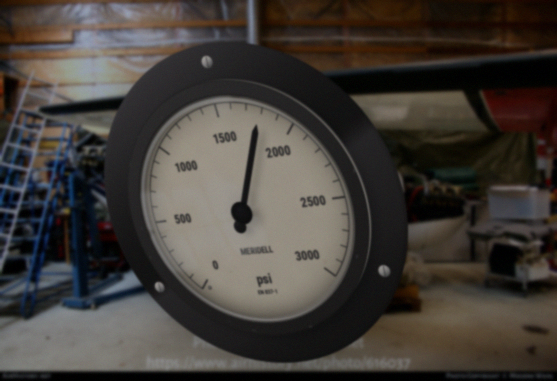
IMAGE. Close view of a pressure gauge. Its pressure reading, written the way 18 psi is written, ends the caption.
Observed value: 1800 psi
